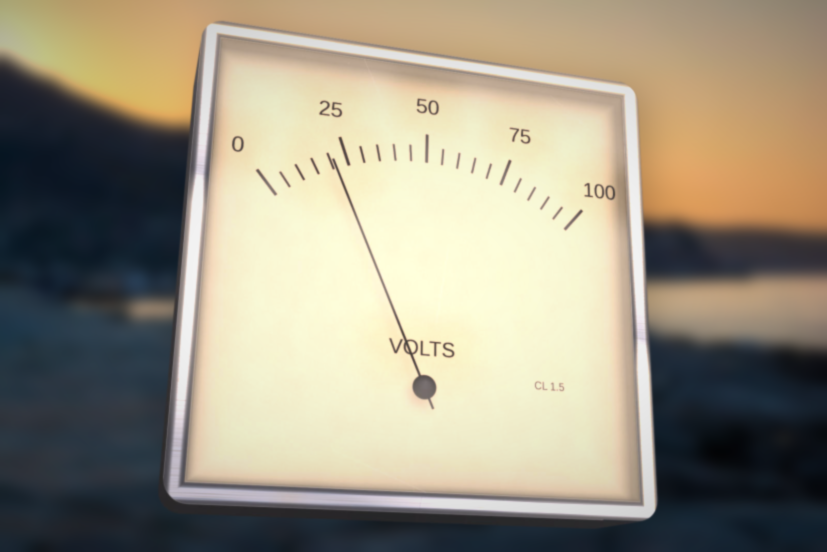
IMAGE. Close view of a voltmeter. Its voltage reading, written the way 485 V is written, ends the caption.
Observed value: 20 V
